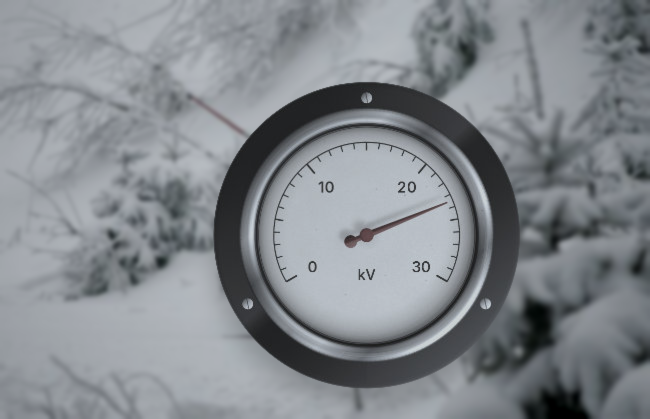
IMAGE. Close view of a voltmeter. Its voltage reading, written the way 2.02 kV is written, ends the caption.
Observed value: 23.5 kV
